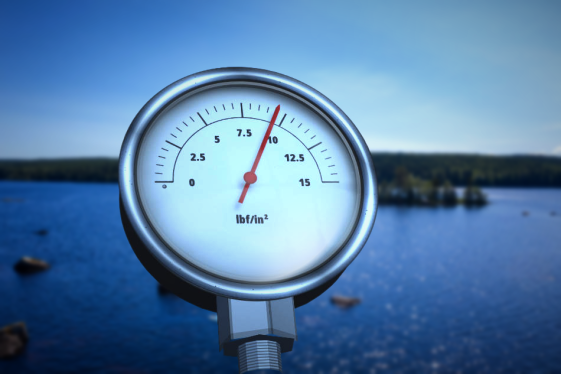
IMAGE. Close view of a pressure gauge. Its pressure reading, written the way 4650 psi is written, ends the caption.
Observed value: 9.5 psi
